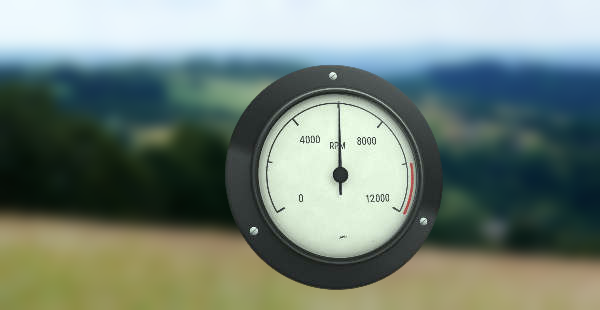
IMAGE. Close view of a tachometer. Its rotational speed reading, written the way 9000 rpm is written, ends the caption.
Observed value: 6000 rpm
